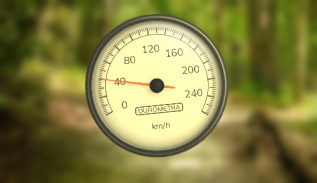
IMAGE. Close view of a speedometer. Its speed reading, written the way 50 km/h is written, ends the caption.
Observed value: 40 km/h
